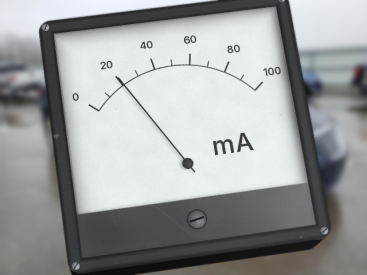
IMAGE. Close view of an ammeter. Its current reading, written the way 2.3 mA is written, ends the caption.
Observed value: 20 mA
